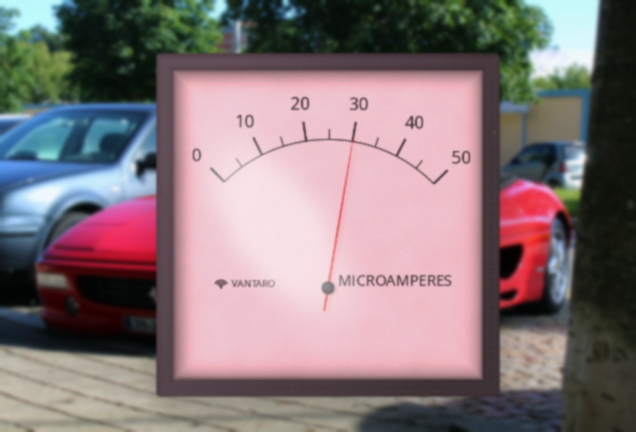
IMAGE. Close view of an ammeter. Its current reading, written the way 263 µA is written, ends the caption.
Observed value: 30 µA
